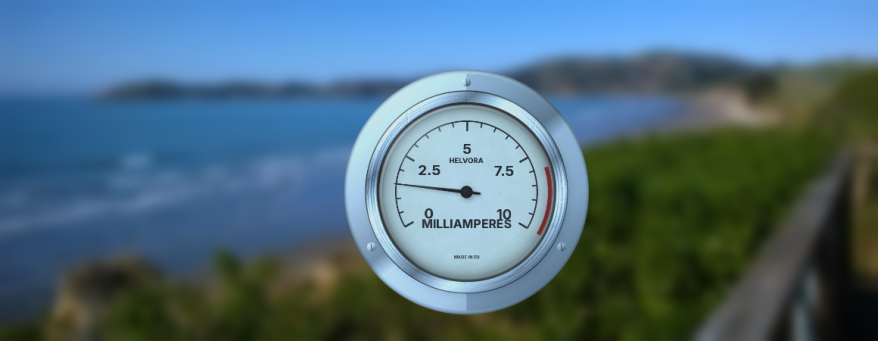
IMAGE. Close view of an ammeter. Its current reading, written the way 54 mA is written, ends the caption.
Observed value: 1.5 mA
